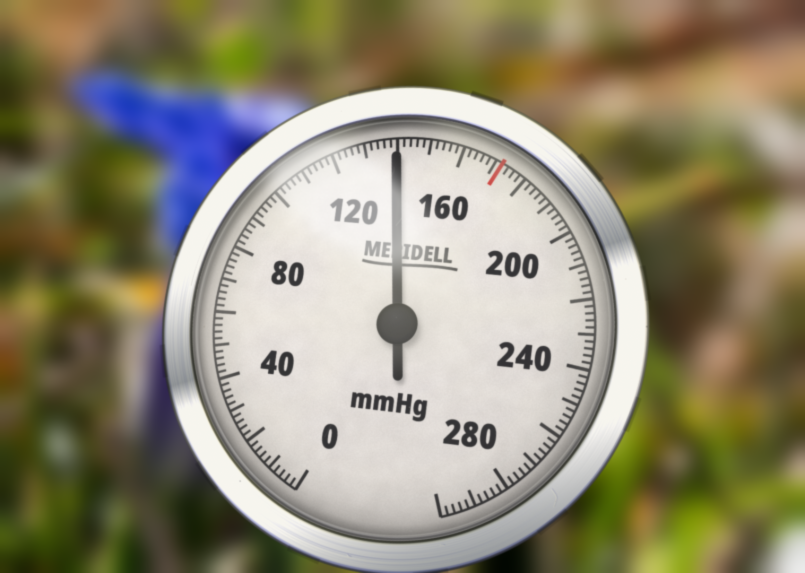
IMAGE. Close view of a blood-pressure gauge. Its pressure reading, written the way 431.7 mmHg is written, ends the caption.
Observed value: 140 mmHg
